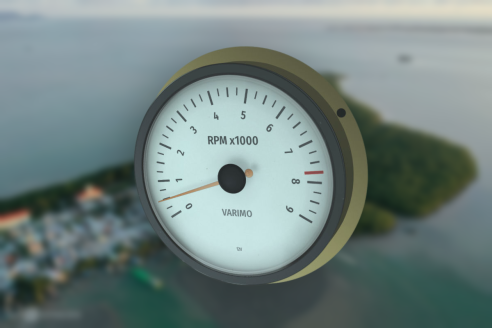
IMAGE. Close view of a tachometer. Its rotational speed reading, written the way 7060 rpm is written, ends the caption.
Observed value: 500 rpm
